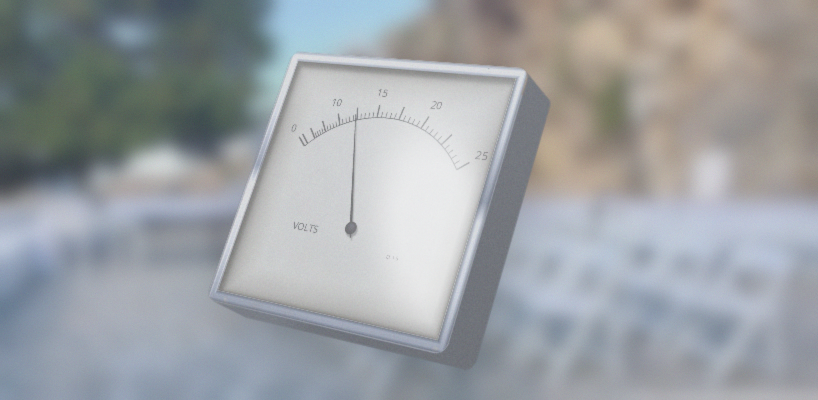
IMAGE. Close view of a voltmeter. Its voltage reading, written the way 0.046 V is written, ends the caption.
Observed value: 12.5 V
